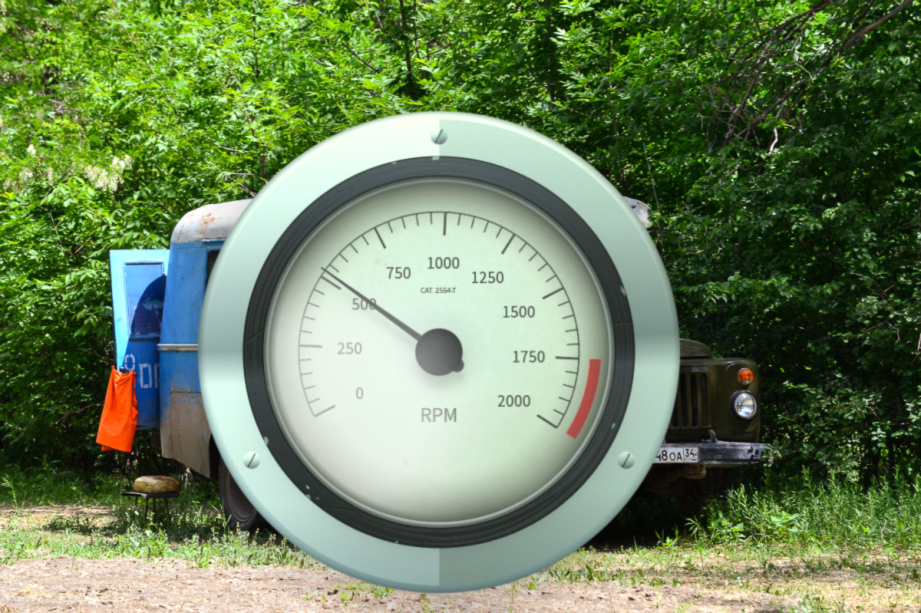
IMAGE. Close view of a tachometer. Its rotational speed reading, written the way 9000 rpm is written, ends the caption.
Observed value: 525 rpm
